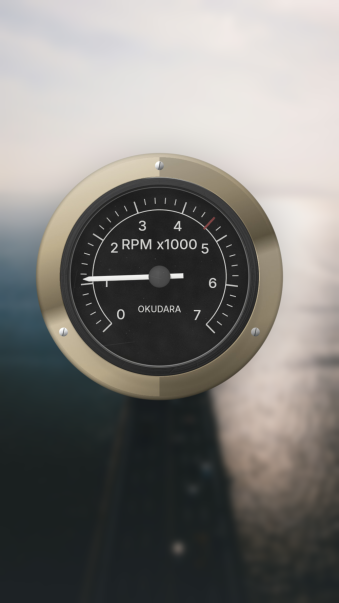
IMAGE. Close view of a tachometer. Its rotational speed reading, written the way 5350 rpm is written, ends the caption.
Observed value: 1100 rpm
